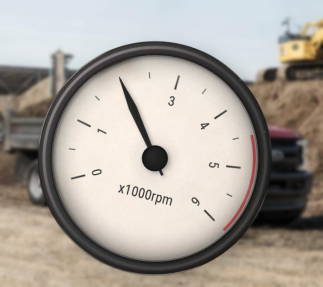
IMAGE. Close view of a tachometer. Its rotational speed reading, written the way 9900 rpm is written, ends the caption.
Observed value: 2000 rpm
